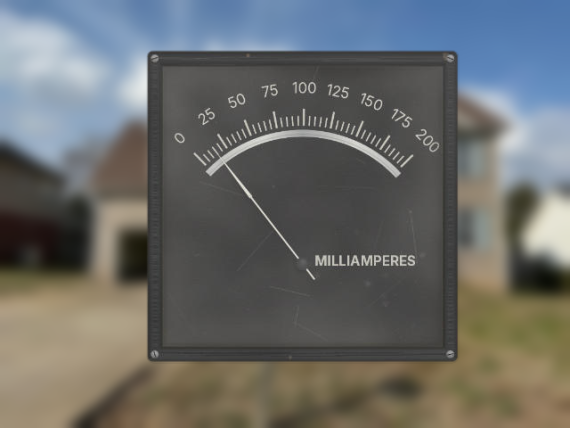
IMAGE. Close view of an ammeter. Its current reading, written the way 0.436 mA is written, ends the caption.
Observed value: 15 mA
